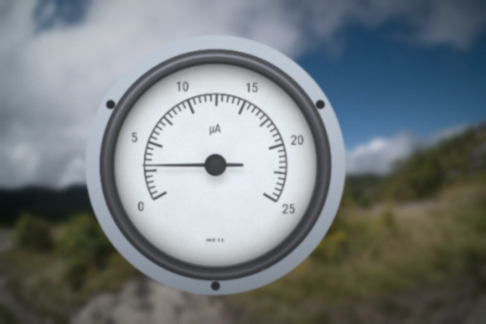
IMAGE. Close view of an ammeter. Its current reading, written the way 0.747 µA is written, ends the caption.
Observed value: 3 µA
